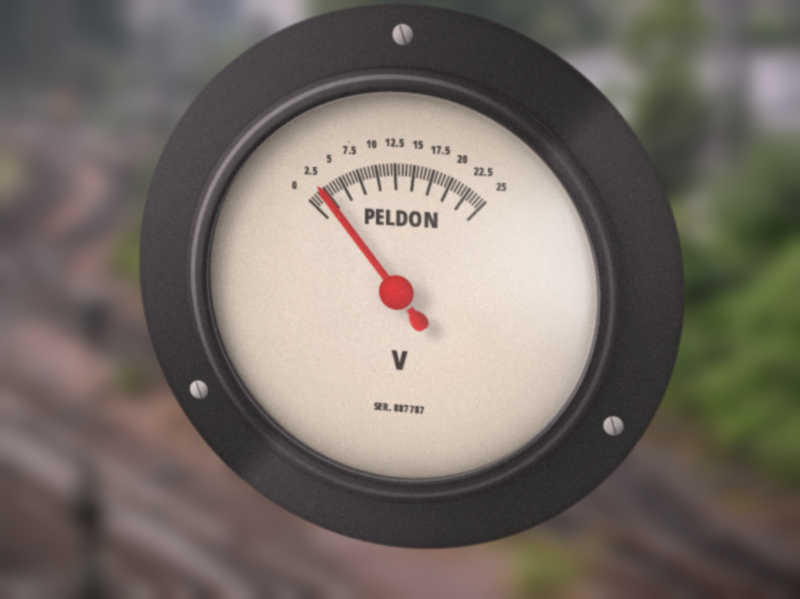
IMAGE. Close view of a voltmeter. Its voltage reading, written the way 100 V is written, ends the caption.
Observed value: 2.5 V
